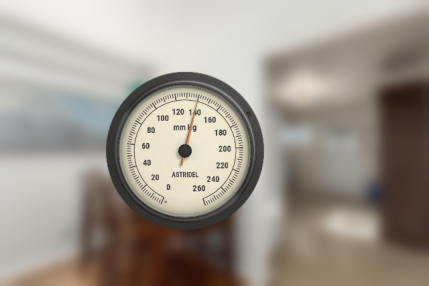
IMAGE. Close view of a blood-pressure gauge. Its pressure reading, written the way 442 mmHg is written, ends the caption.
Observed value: 140 mmHg
